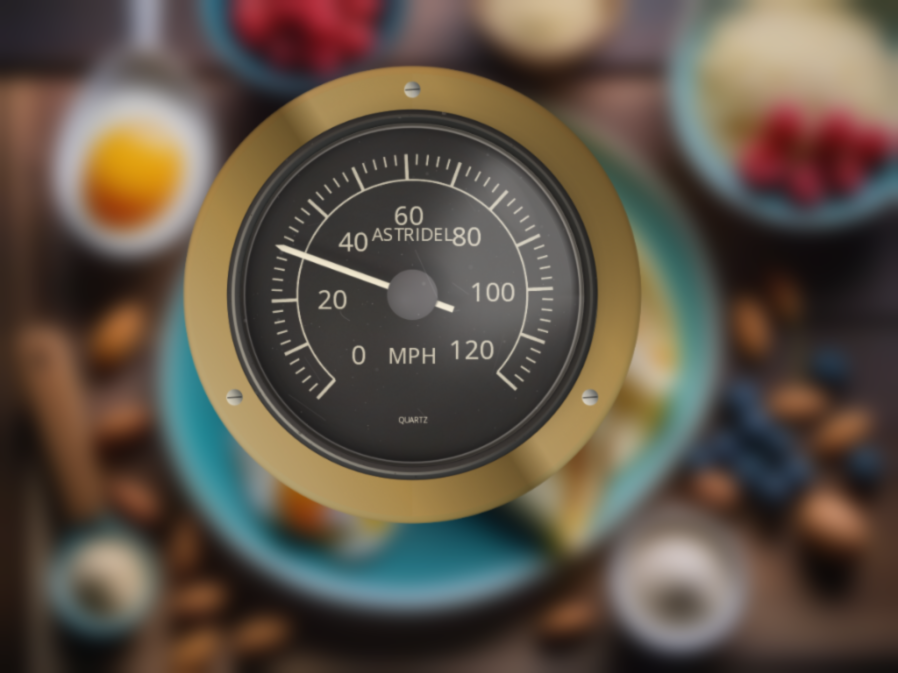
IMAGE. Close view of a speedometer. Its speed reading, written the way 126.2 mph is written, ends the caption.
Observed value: 30 mph
